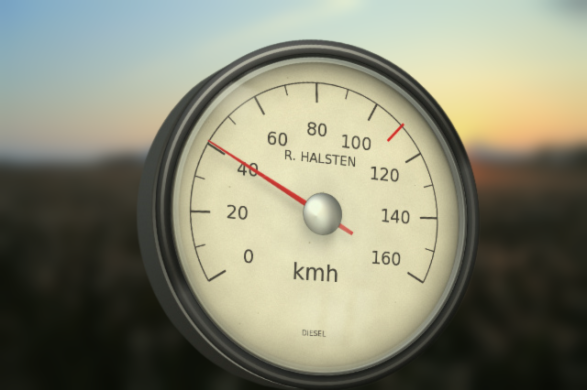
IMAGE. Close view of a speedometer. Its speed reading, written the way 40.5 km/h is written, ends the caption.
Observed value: 40 km/h
